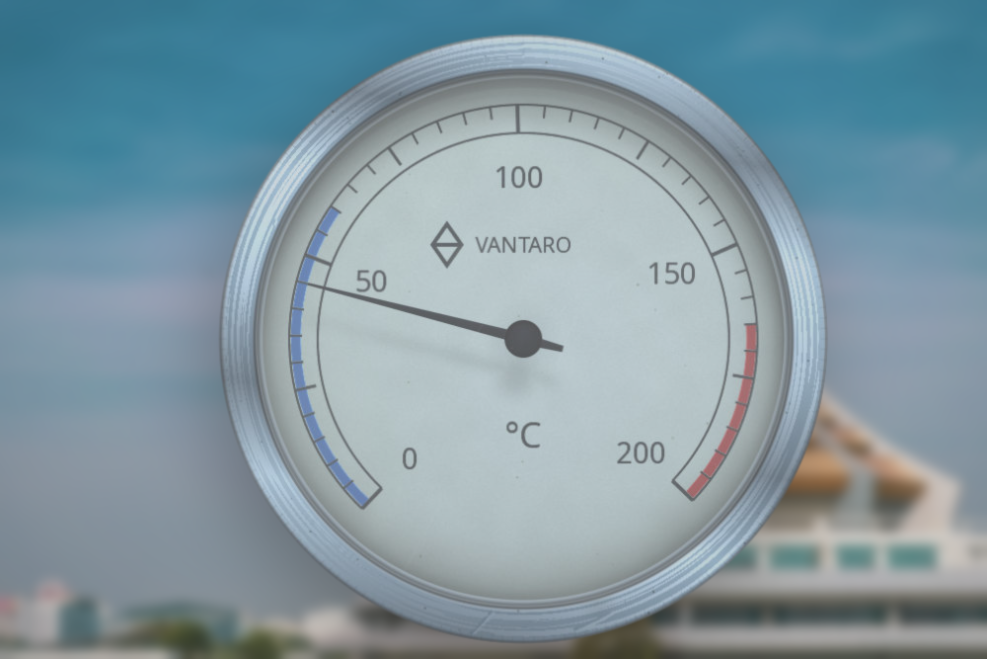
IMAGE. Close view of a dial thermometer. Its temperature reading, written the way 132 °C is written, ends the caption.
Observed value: 45 °C
